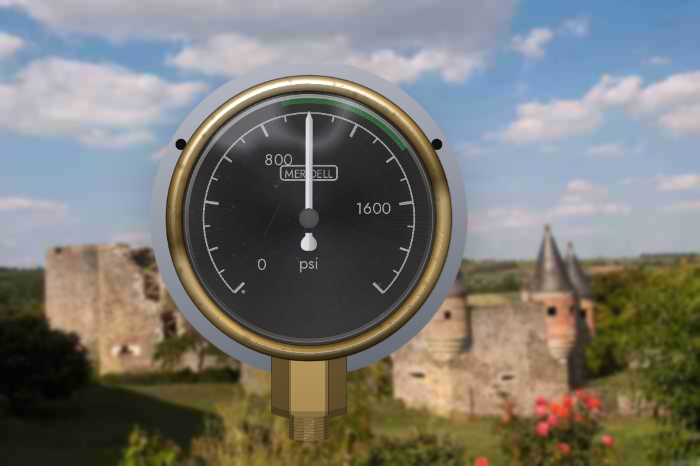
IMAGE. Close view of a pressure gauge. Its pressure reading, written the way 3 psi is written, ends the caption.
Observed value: 1000 psi
